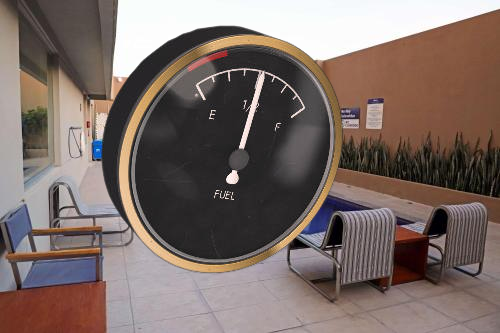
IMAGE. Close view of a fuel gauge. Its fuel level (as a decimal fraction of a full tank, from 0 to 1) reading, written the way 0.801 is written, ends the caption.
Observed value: 0.5
